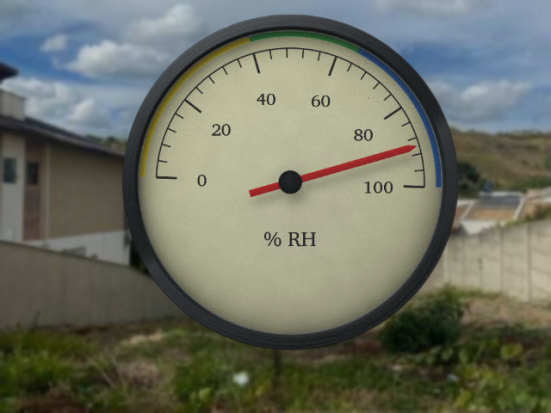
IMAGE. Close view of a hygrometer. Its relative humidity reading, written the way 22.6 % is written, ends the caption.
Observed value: 90 %
